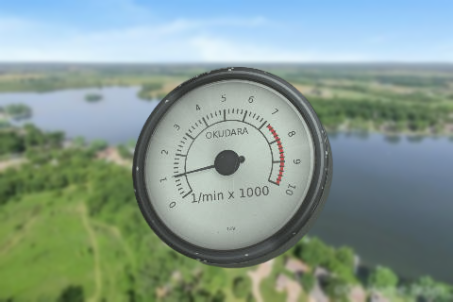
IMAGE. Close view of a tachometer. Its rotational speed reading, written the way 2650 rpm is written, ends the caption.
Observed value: 1000 rpm
